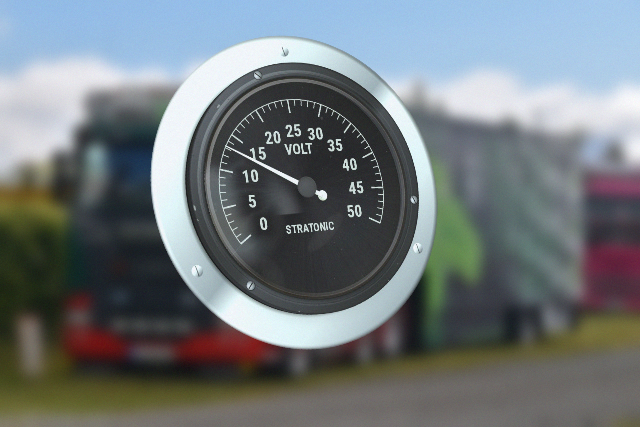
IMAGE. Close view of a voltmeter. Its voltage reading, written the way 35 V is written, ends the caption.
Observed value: 13 V
